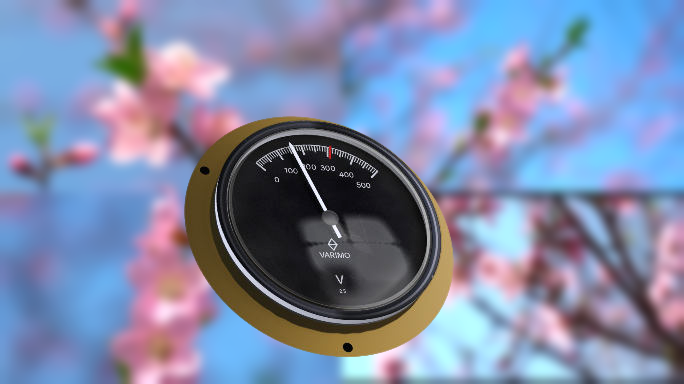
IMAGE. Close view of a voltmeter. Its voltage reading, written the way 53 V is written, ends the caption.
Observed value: 150 V
